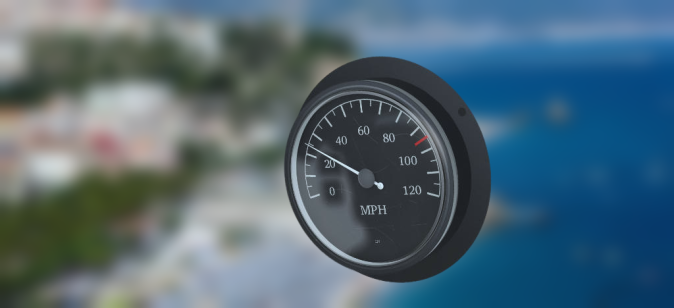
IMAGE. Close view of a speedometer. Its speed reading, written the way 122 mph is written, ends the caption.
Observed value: 25 mph
